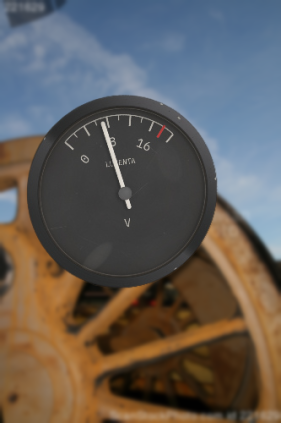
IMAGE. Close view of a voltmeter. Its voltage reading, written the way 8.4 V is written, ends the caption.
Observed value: 7 V
